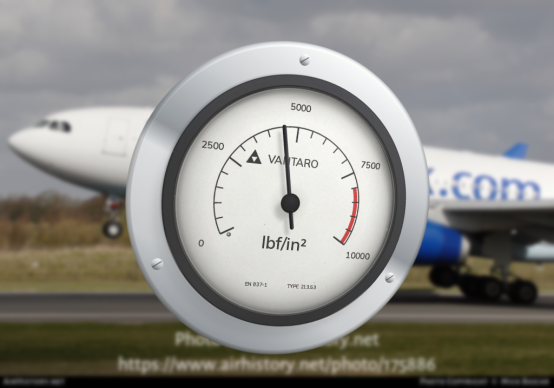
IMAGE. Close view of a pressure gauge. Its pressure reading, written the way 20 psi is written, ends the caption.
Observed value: 4500 psi
